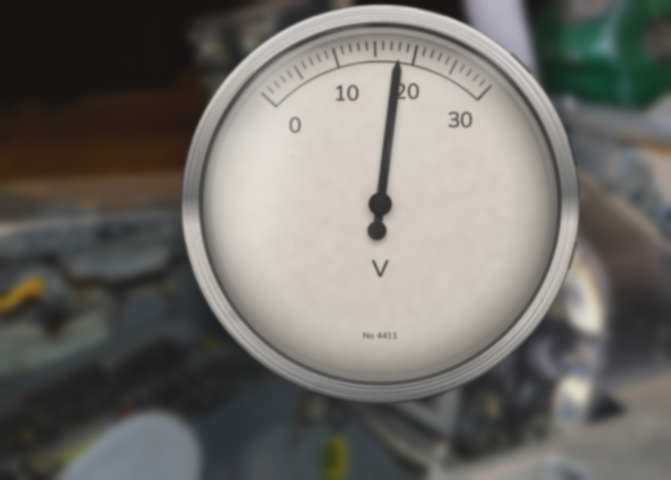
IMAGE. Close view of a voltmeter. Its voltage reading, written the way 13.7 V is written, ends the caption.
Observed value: 18 V
